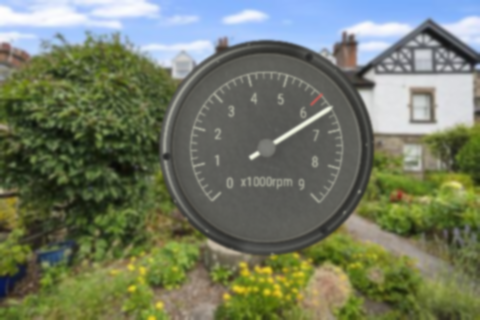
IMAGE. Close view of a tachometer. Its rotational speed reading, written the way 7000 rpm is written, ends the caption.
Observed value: 6400 rpm
